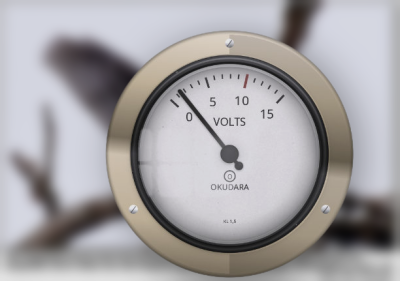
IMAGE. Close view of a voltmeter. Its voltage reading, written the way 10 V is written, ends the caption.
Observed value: 1.5 V
